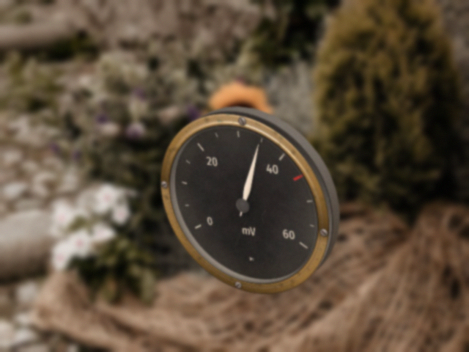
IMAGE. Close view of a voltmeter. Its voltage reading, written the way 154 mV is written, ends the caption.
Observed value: 35 mV
